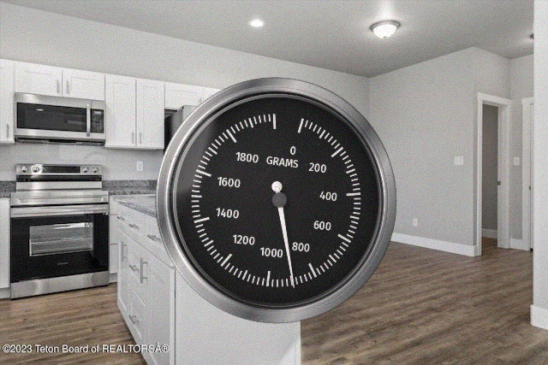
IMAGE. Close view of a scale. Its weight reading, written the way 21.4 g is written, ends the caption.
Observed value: 900 g
